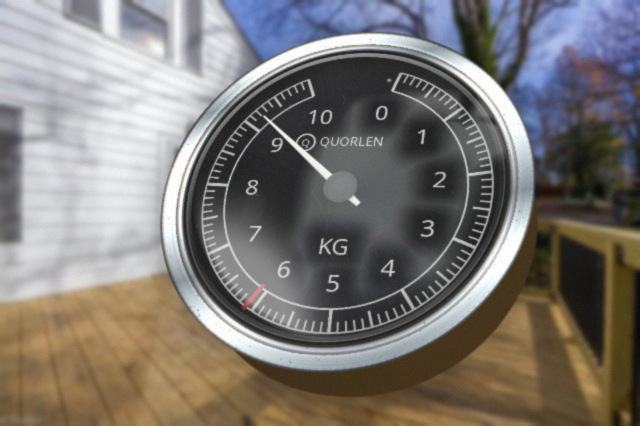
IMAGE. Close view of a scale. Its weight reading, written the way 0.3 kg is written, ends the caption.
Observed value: 9.2 kg
